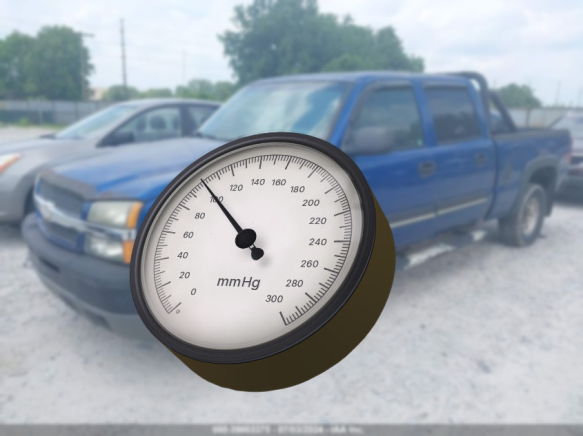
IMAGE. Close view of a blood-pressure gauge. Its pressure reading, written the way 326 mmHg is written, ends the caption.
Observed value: 100 mmHg
